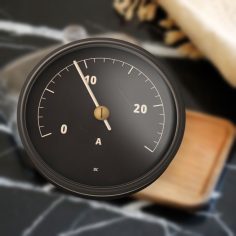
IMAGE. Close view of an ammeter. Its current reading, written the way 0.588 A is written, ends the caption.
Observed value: 9 A
